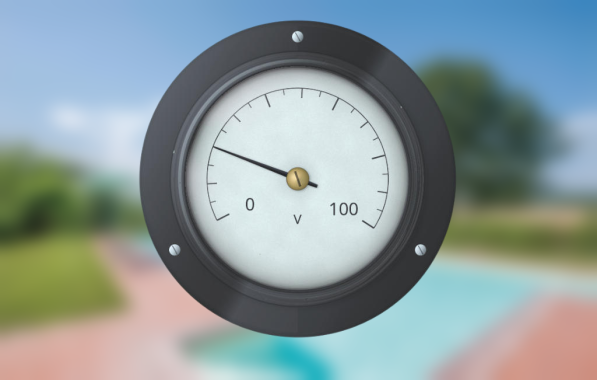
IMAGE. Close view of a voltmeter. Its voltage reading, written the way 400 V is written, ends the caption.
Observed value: 20 V
